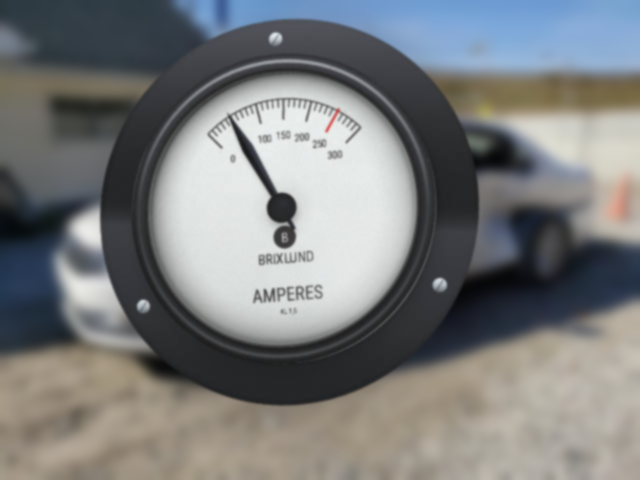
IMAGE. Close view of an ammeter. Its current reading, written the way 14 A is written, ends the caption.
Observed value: 50 A
